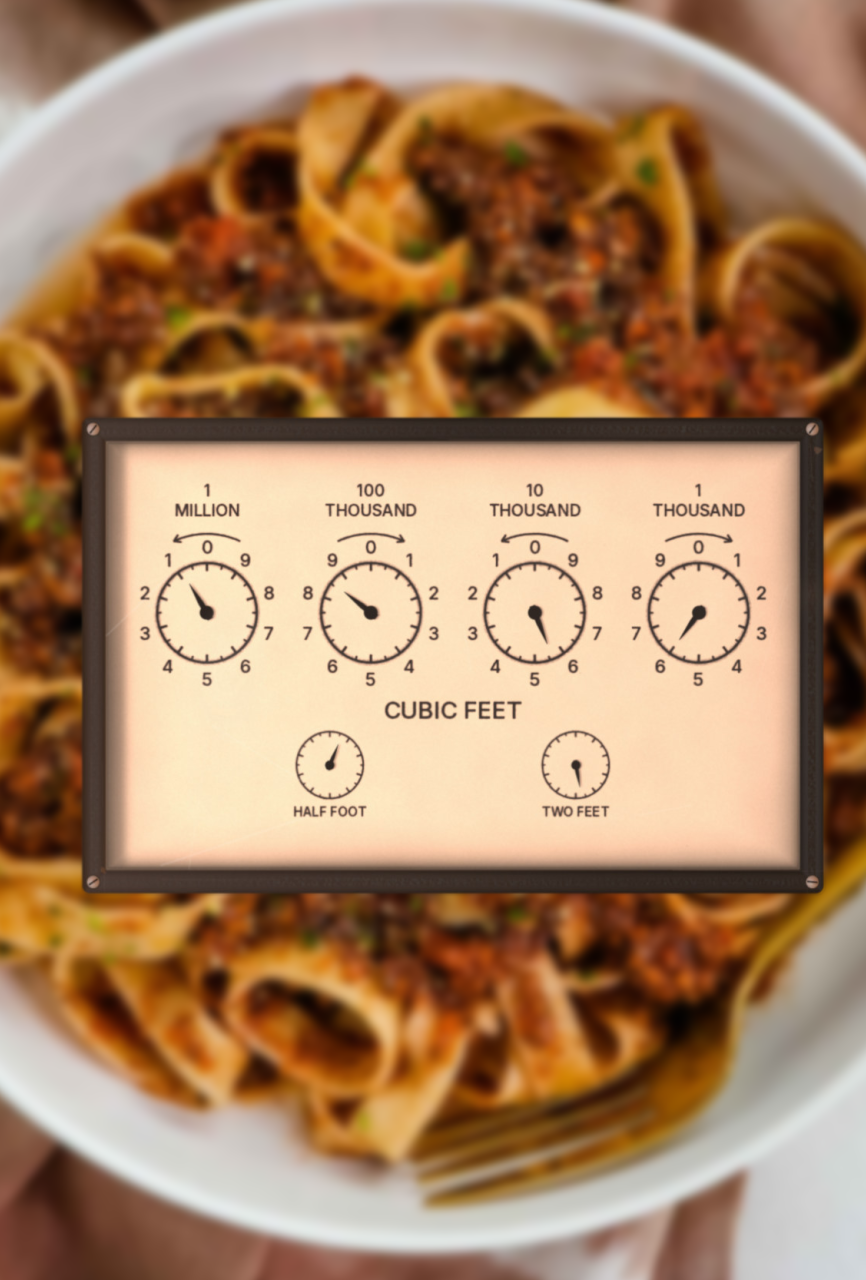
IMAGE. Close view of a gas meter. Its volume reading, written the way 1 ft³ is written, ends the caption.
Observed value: 85600 ft³
